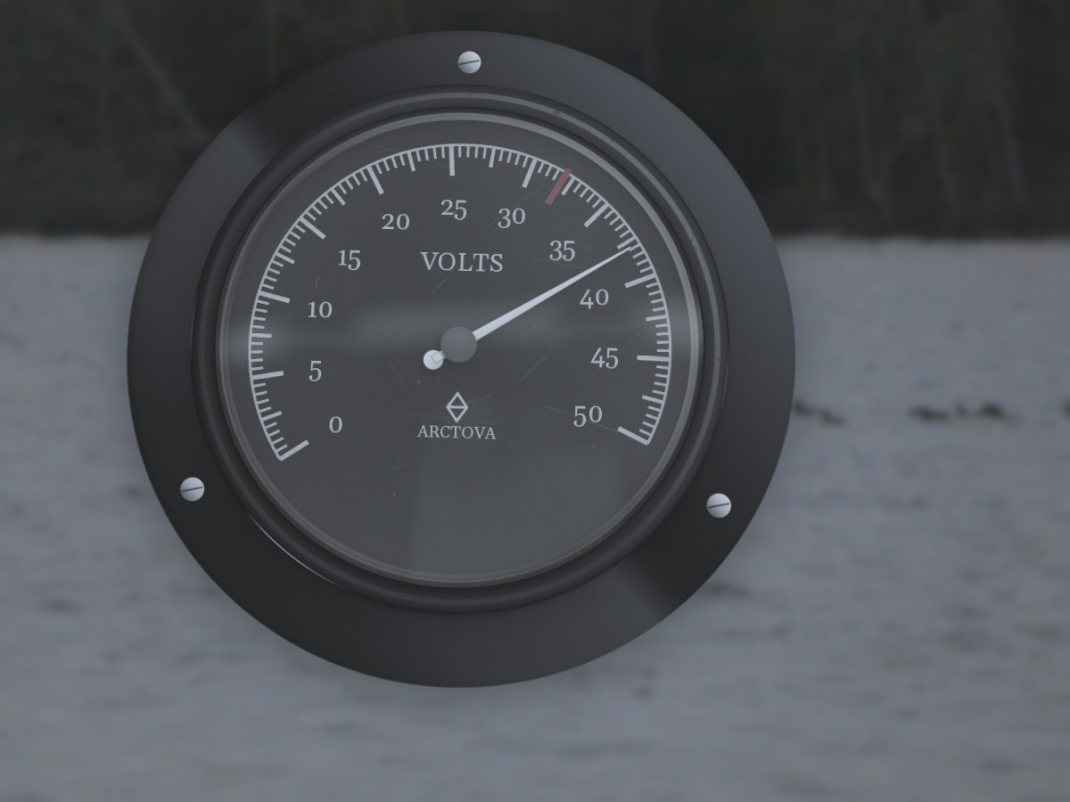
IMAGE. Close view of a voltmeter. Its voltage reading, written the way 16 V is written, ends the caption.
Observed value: 38 V
